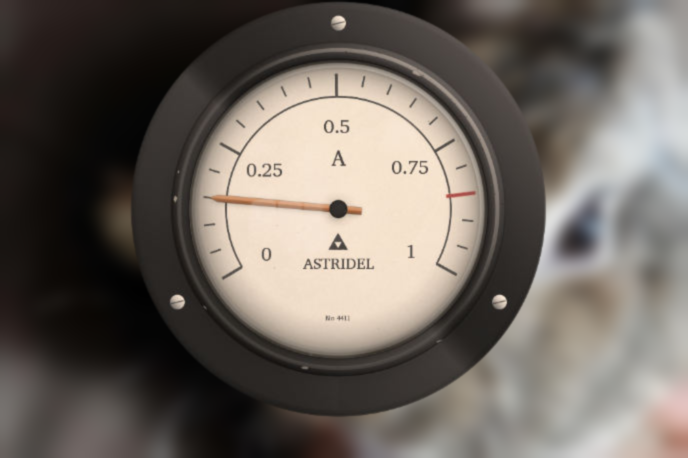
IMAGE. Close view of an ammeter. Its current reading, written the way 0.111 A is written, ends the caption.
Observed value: 0.15 A
